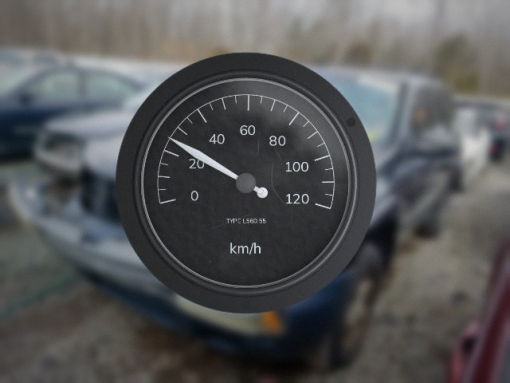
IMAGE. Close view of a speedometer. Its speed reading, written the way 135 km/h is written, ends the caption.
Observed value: 25 km/h
